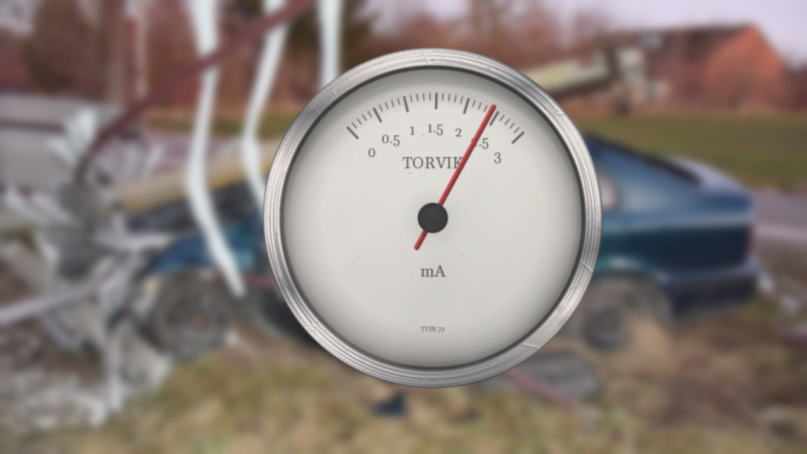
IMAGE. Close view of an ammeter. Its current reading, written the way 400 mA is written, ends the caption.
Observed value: 2.4 mA
